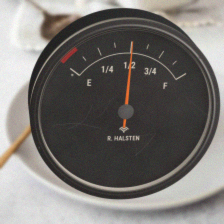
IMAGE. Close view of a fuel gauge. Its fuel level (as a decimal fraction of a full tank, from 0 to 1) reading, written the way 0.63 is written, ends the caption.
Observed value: 0.5
